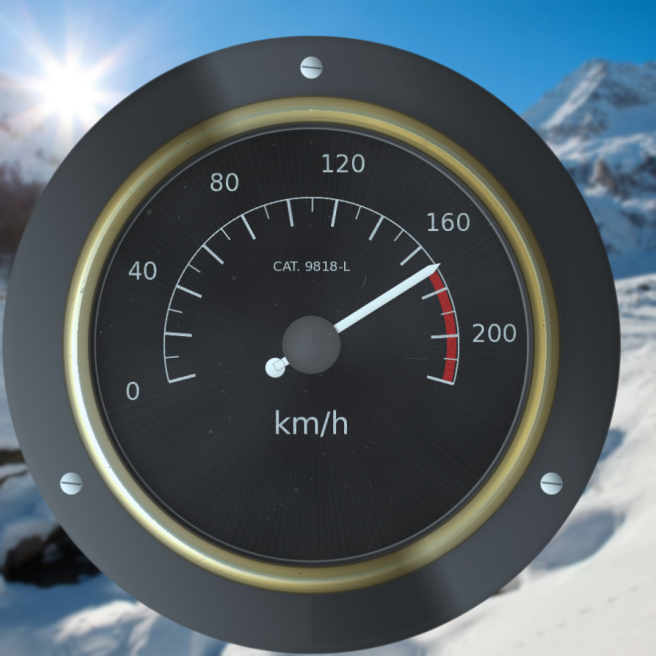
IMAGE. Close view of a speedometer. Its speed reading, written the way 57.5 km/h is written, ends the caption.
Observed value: 170 km/h
